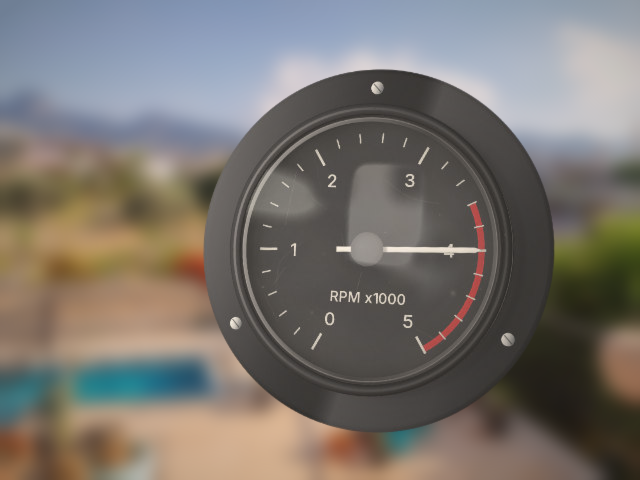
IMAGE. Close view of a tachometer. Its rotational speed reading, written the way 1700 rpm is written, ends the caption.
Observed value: 4000 rpm
